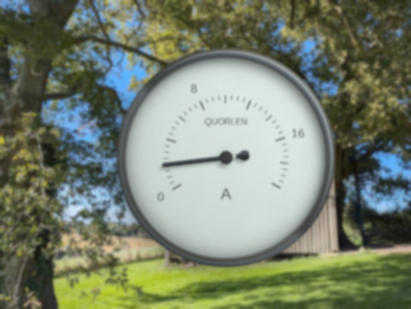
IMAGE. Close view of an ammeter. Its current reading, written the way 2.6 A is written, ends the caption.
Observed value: 2 A
